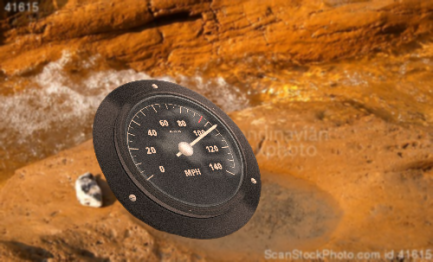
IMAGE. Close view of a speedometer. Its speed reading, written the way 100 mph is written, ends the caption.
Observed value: 105 mph
